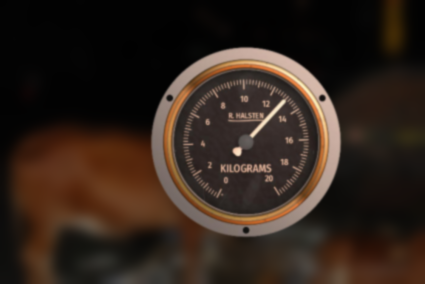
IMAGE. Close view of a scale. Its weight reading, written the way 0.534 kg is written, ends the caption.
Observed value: 13 kg
